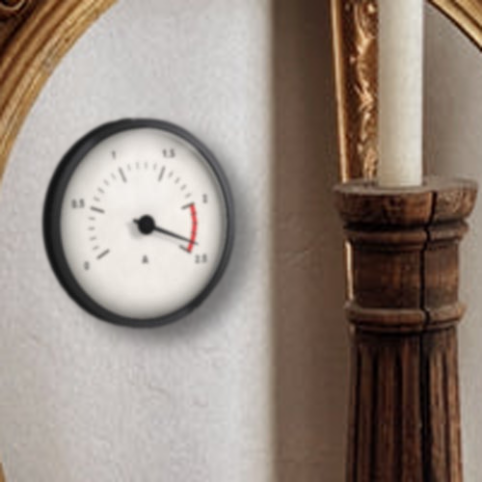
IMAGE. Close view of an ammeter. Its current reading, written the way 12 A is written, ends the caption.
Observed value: 2.4 A
